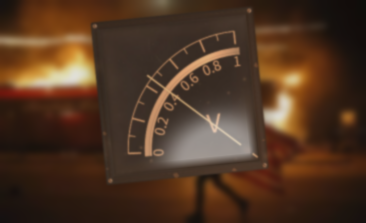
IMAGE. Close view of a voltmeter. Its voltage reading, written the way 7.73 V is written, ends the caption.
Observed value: 0.45 V
